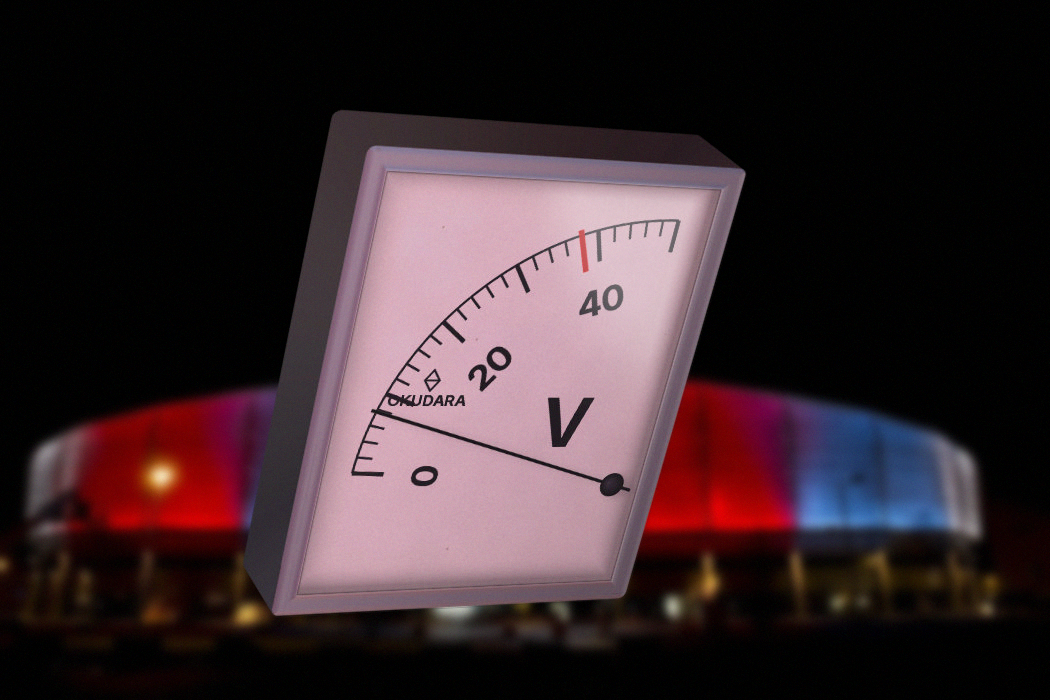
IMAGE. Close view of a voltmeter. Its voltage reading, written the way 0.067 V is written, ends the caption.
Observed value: 8 V
